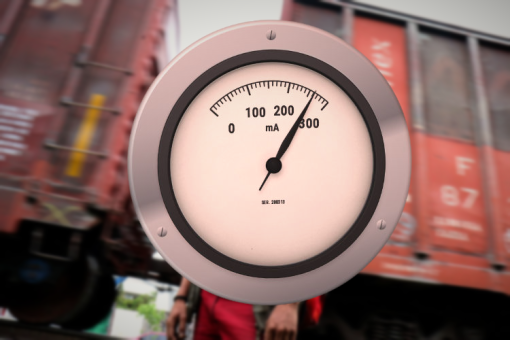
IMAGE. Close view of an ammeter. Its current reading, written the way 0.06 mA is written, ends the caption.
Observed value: 260 mA
